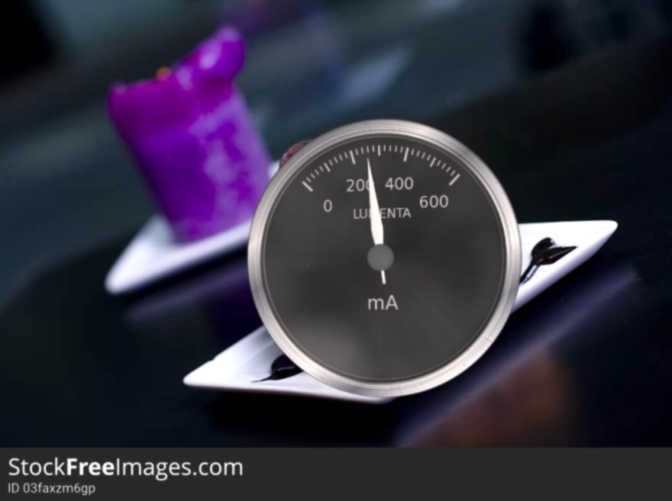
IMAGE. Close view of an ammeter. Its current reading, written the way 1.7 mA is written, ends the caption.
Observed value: 260 mA
